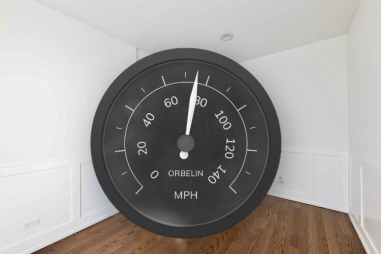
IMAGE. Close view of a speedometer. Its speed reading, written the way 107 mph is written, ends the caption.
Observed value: 75 mph
